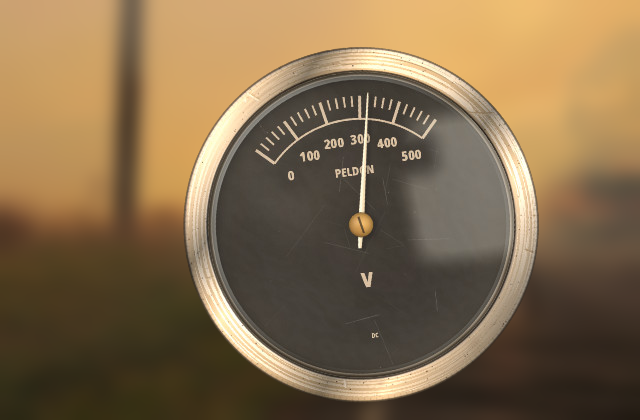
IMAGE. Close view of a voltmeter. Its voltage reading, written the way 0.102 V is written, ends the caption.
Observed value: 320 V
